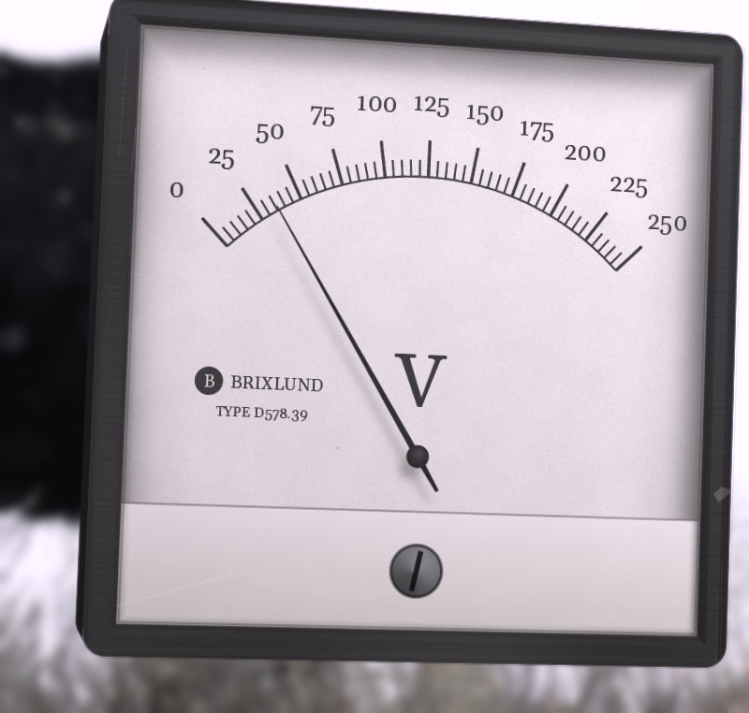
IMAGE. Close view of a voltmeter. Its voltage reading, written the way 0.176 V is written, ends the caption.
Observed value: 35 V
